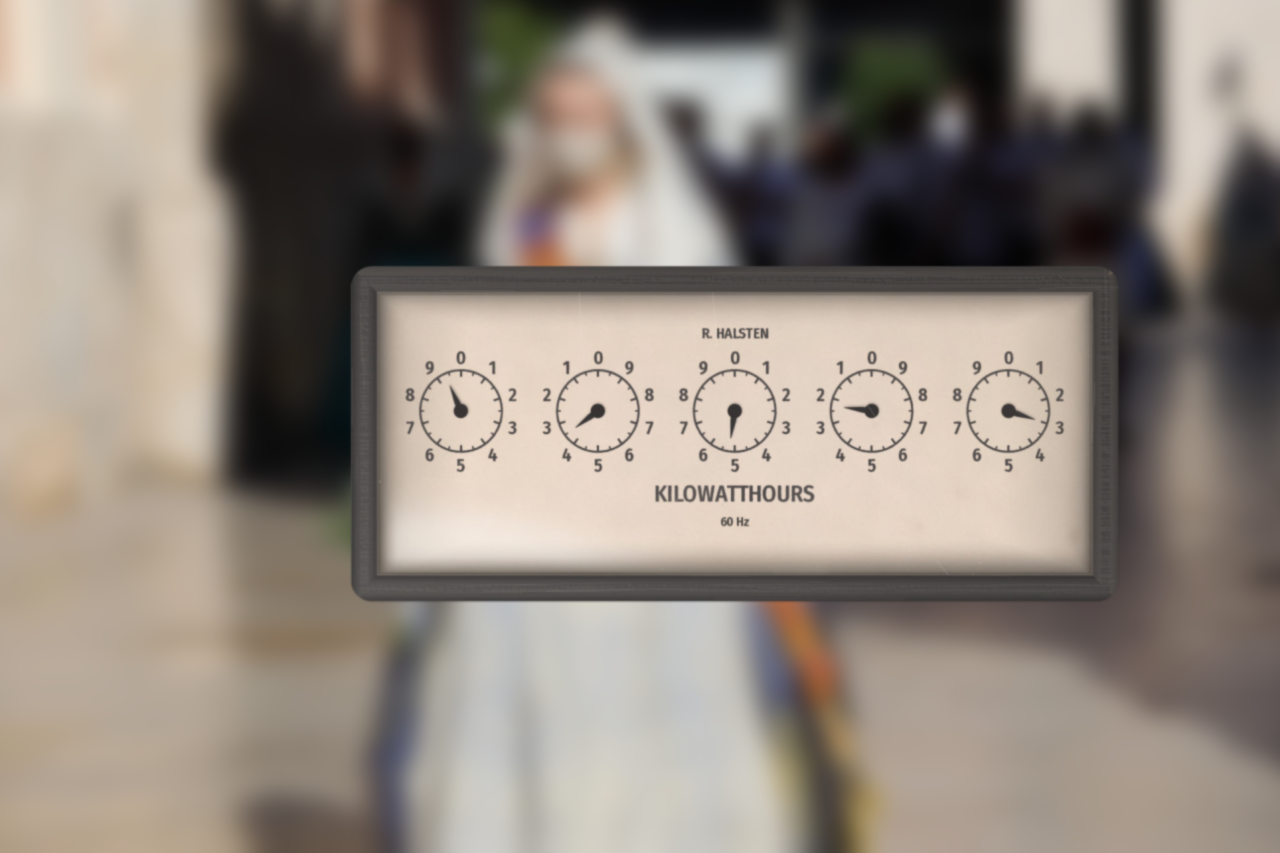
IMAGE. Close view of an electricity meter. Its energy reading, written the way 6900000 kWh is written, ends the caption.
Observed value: 93523 kWh
